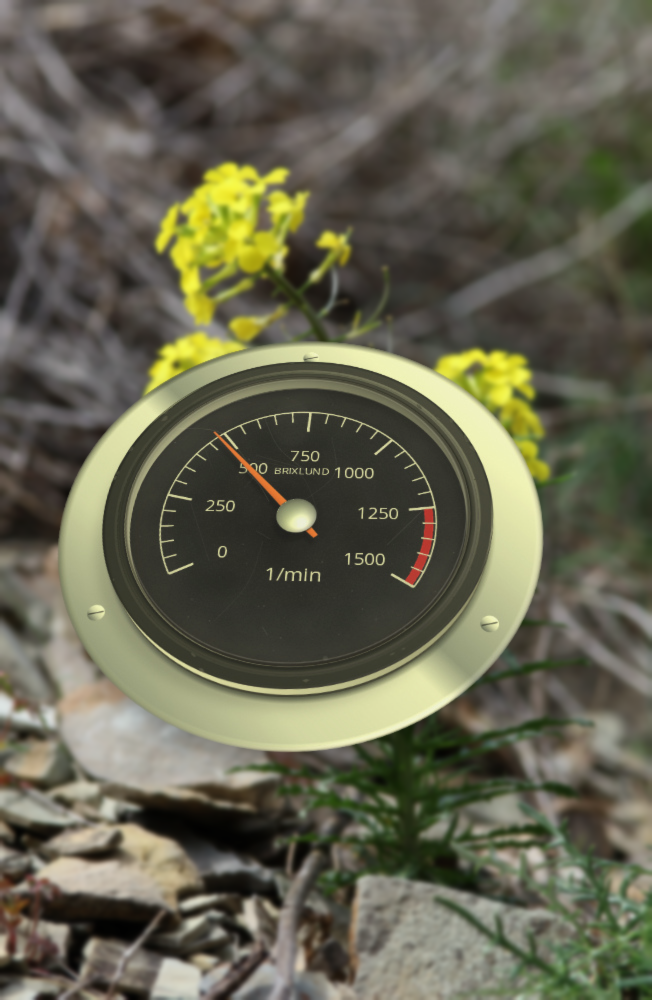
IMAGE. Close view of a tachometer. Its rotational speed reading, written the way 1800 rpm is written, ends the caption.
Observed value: 475 rpm
